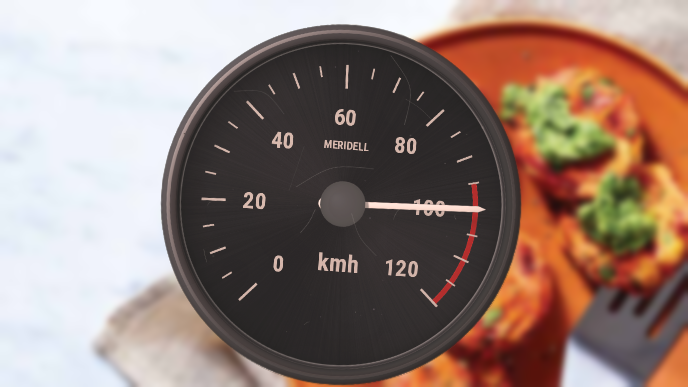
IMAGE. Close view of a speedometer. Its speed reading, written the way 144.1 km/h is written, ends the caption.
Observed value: 100 km/h
